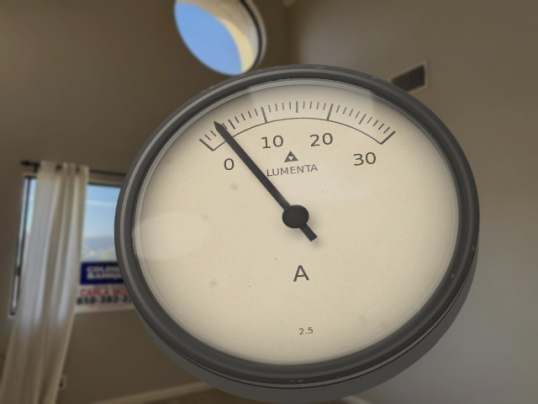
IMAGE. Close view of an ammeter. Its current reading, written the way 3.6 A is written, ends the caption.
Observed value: 3 A
